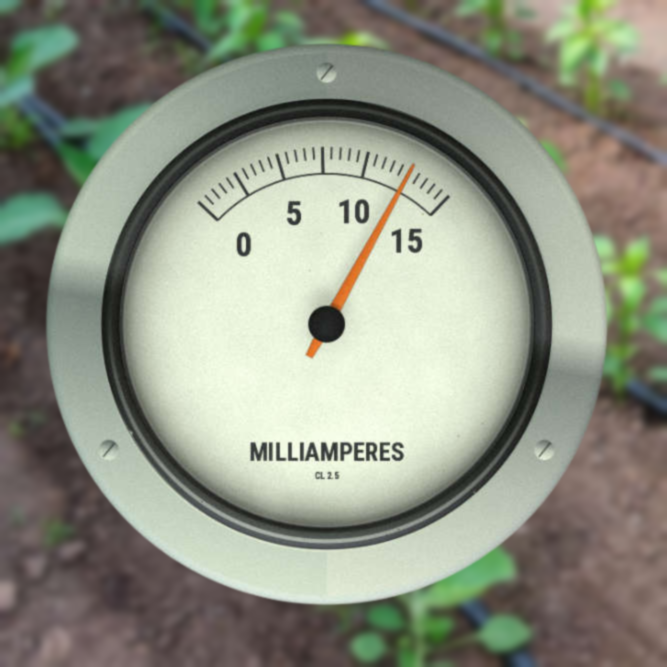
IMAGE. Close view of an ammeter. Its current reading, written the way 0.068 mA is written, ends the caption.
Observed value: 12.5 mA
